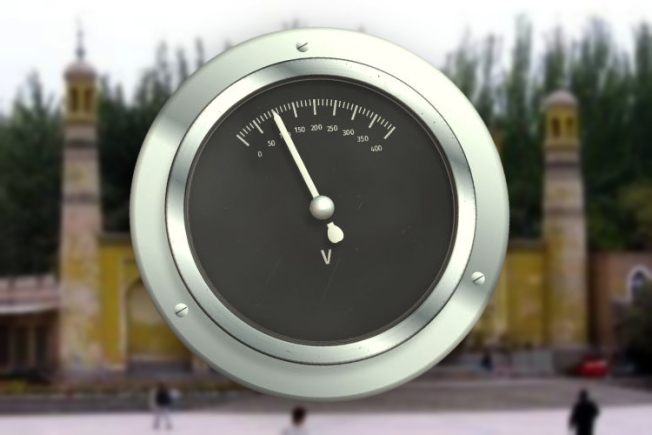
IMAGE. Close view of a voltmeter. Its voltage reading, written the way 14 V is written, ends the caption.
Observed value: 100 V
